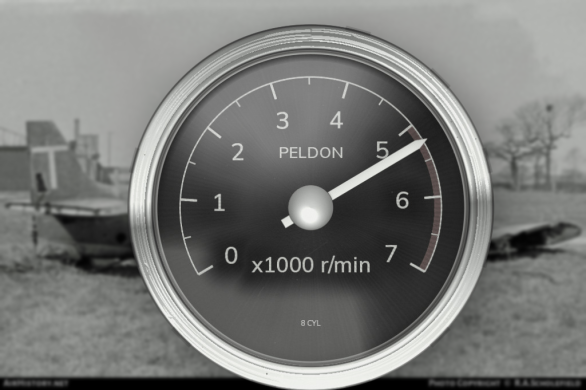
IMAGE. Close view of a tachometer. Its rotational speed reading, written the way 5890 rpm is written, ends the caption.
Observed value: 5250 rpm
